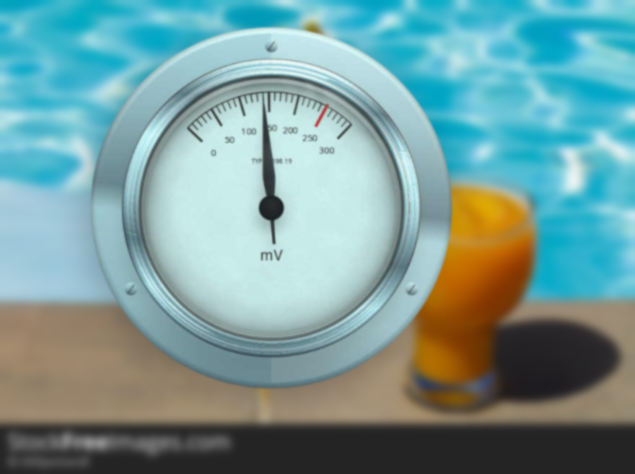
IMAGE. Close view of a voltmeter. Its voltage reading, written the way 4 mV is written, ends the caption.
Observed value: 140 mV
